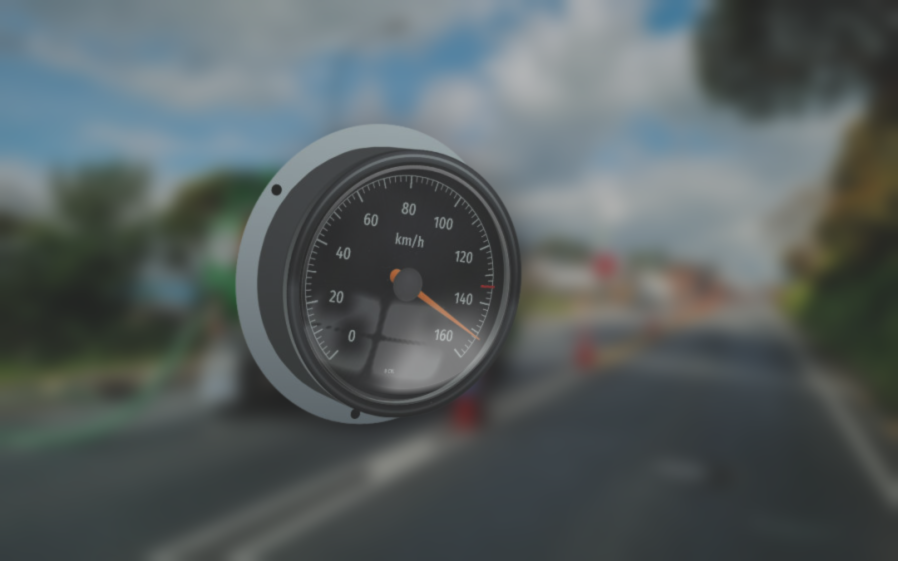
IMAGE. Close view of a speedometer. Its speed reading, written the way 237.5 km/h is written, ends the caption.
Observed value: 152 km/h
